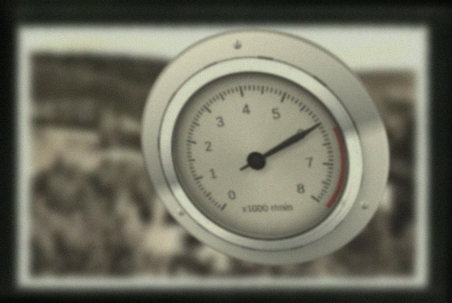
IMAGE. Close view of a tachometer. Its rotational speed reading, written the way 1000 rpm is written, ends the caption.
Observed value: 6000 rpm
